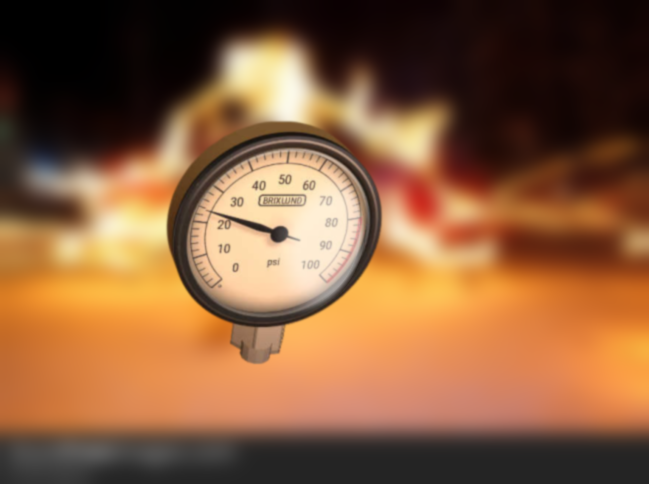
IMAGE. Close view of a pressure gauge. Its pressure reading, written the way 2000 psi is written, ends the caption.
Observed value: 24 psi
